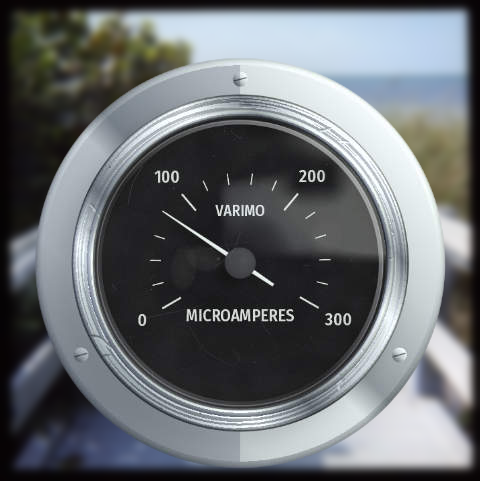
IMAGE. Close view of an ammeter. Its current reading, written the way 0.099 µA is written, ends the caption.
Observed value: 80 µA
